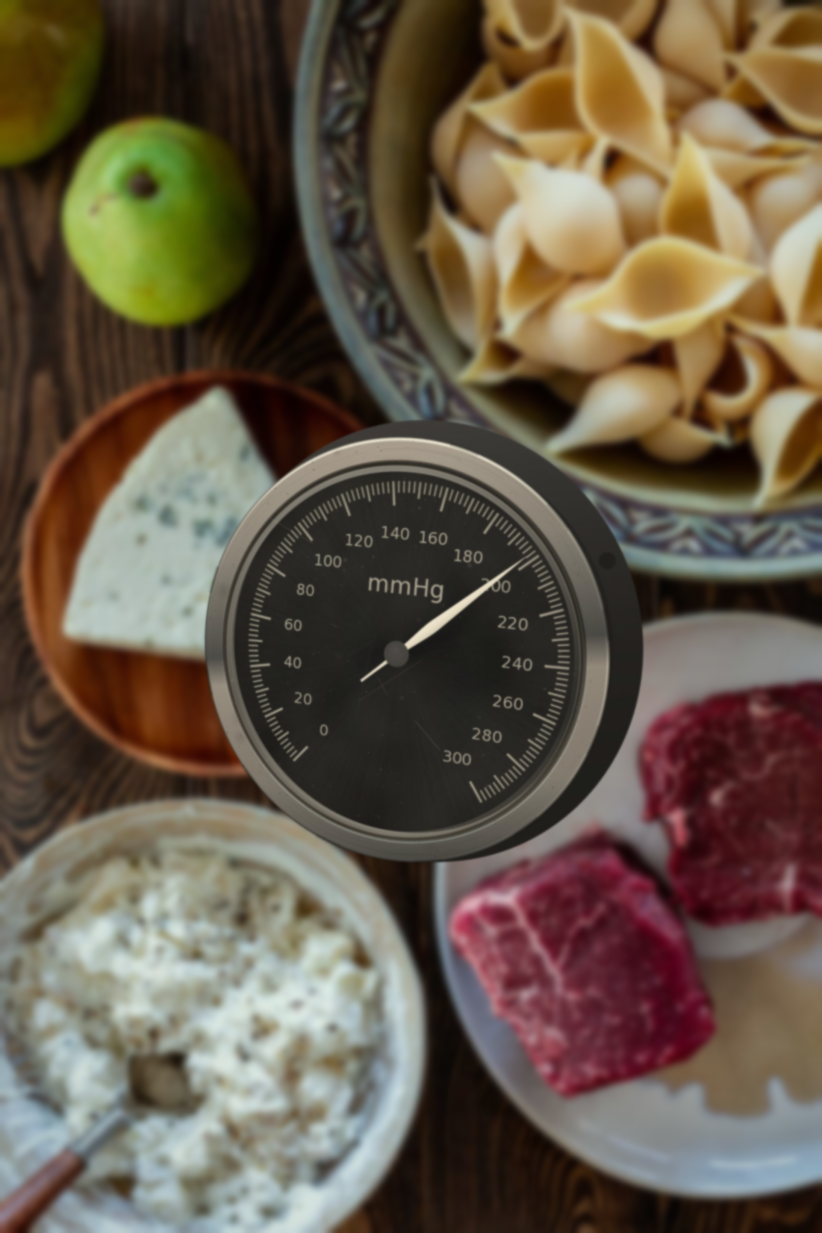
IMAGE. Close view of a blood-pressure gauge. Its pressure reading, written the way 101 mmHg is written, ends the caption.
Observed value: 198 mmHg
